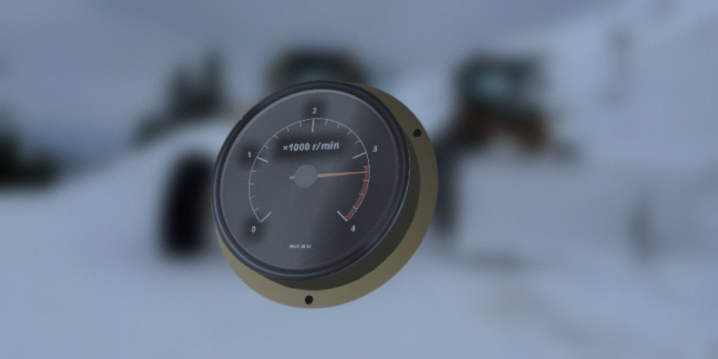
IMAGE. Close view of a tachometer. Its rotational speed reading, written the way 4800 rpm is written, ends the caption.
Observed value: 3300 rpm
